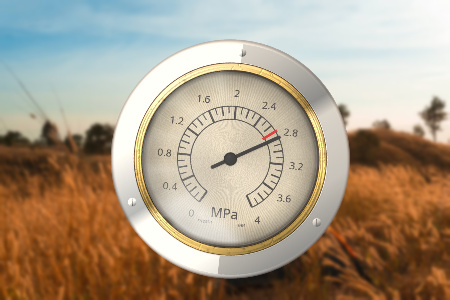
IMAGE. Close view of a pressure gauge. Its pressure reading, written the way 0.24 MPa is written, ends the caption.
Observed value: 2.8 MPa
